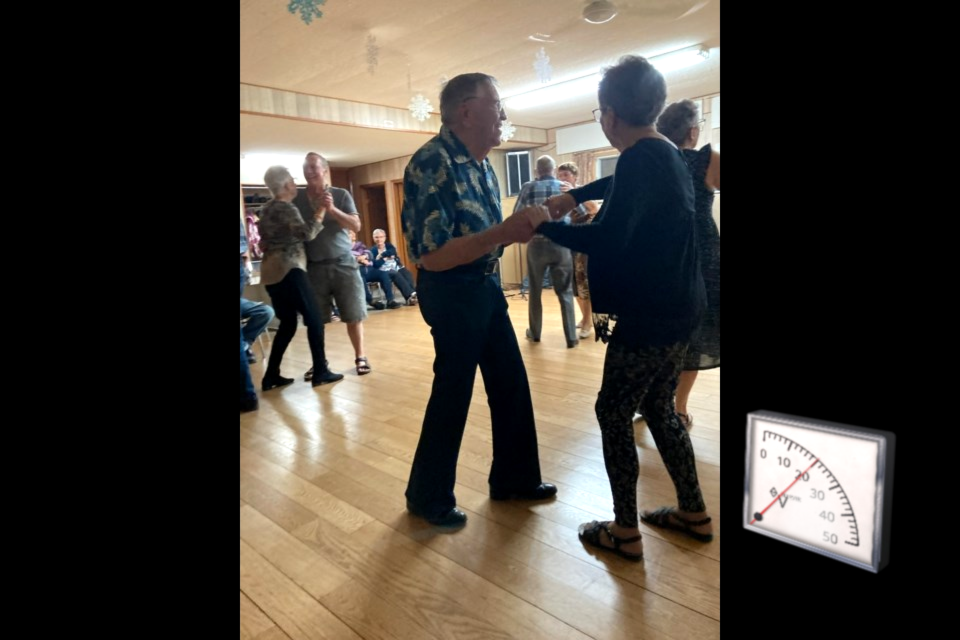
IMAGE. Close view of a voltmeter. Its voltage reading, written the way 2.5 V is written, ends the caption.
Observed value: 20 V
